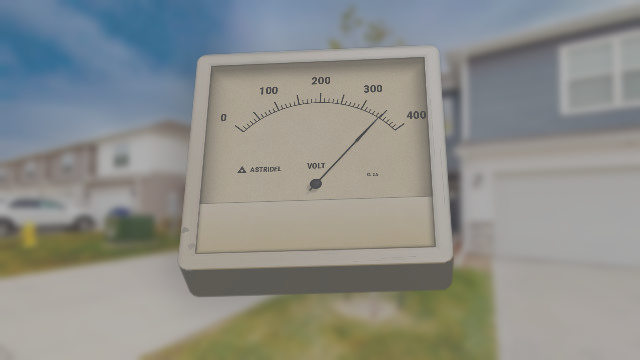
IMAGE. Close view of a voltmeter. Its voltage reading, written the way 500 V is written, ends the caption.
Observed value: 350 V
